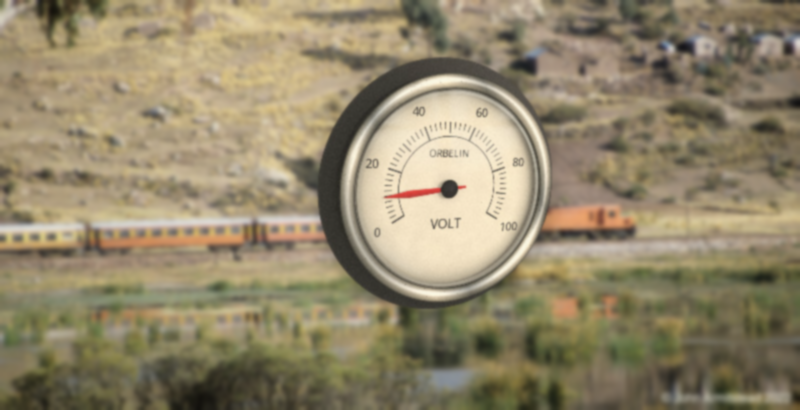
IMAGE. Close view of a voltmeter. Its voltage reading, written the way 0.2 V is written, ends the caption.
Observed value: 10 V
